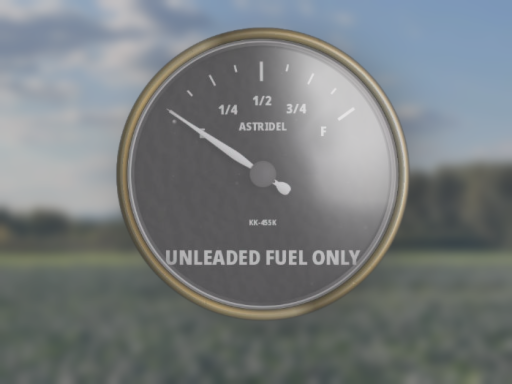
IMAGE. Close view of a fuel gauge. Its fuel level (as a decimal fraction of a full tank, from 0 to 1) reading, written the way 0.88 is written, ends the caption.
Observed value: 0
